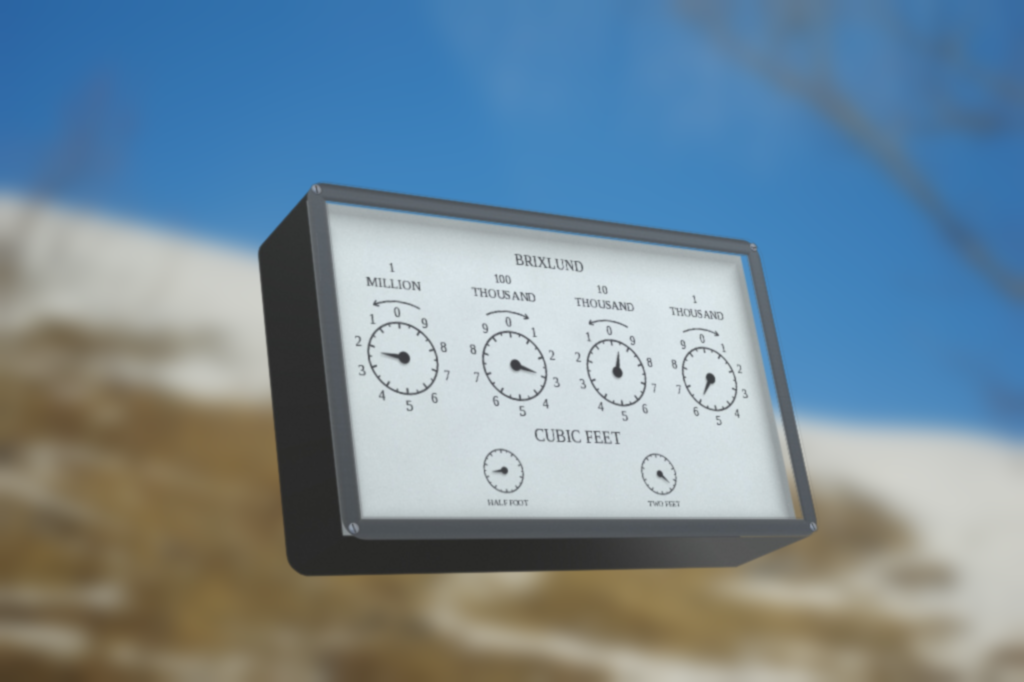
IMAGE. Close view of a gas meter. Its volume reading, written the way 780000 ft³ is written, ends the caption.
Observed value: 229600 ft³
